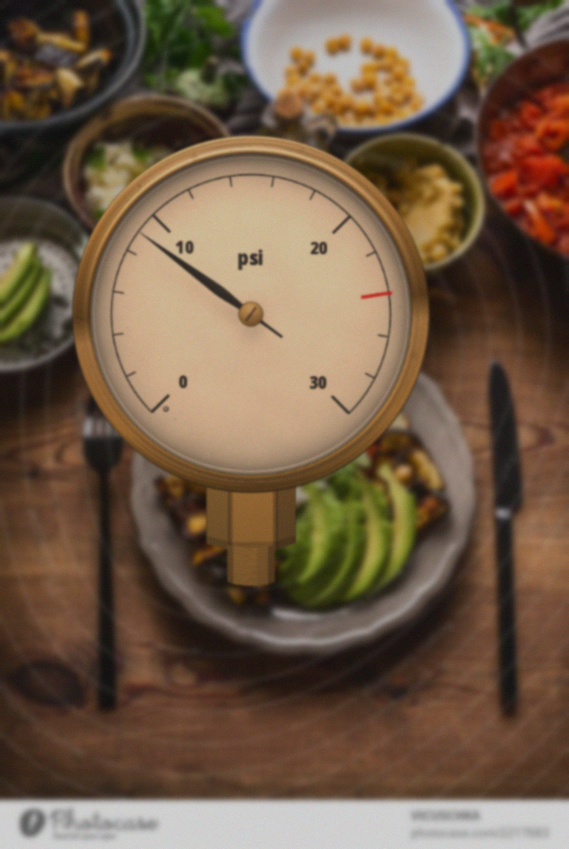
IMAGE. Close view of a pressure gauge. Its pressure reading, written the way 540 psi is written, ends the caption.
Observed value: 9 psi
